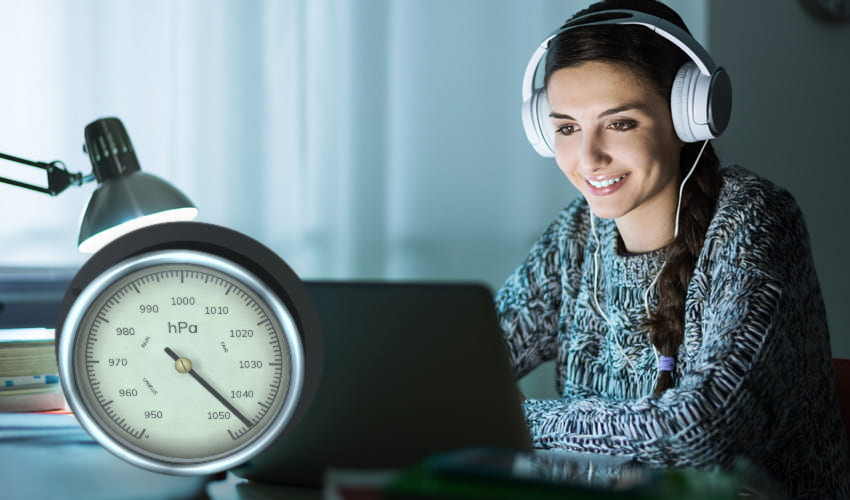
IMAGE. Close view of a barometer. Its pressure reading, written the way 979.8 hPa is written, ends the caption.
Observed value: 1045 hPa
